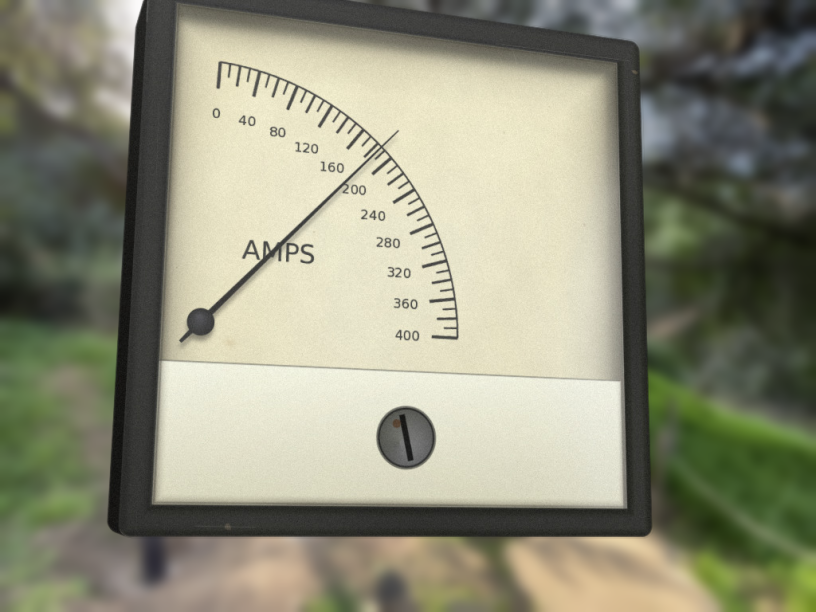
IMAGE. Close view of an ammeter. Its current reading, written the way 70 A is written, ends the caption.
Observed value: 185 A
